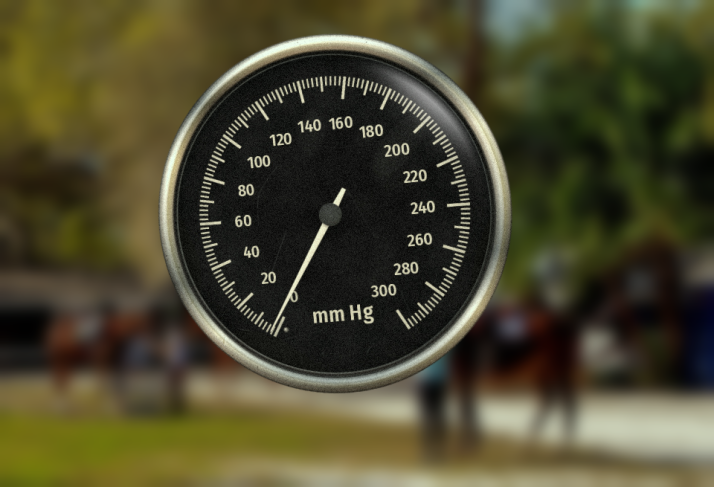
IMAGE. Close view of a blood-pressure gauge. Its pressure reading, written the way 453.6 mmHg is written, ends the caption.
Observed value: 2 mmHg
